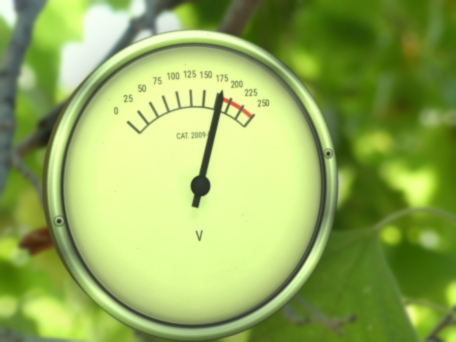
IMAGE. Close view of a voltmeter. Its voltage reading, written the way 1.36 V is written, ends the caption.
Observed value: 175 V
